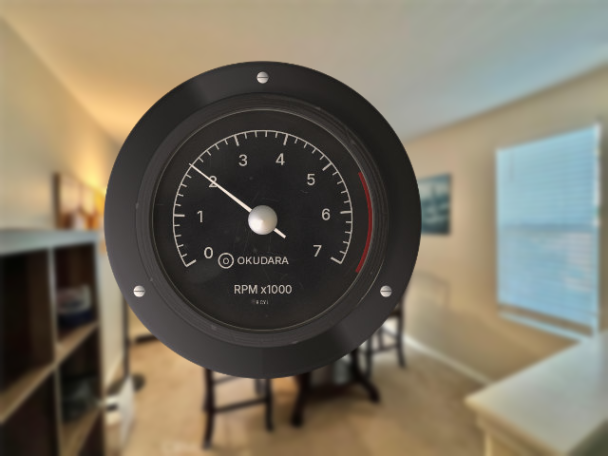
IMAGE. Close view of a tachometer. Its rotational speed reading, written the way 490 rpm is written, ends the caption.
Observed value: 2000 rpm
